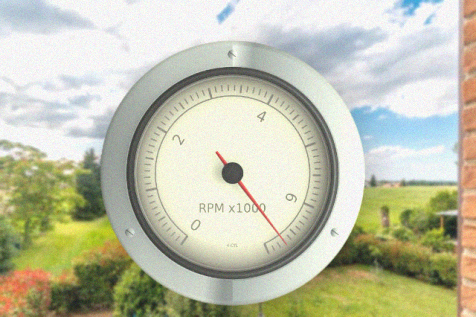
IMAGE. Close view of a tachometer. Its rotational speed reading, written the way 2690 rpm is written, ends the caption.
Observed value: 6700 rpm
